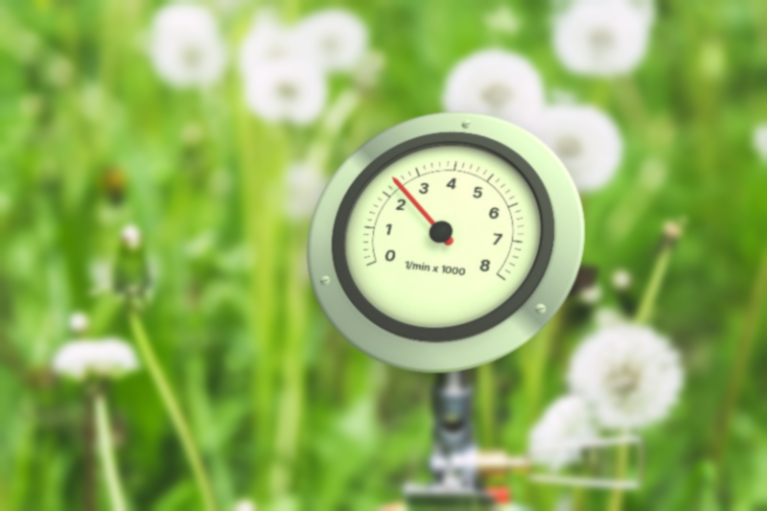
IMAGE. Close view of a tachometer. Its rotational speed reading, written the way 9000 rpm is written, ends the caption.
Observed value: 2400 rpm
